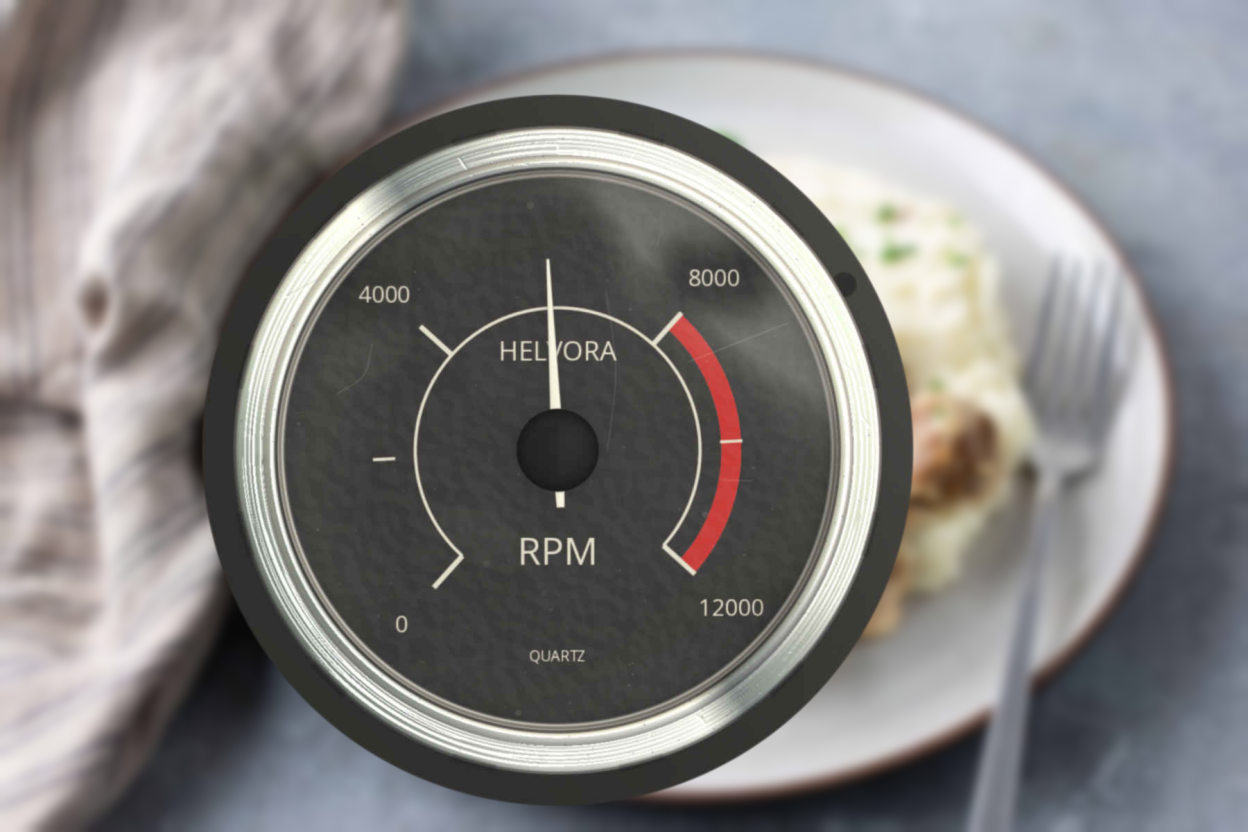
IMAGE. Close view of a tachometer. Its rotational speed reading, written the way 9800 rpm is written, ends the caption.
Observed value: 6000 rpm
